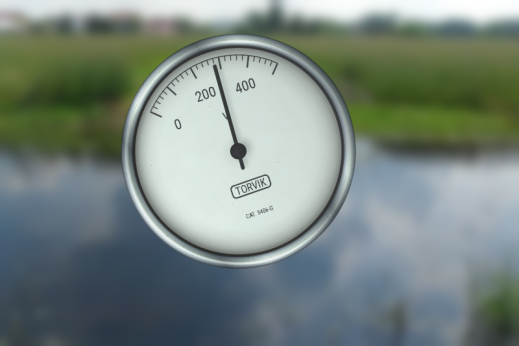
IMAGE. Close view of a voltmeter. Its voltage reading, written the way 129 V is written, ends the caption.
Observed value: 280 V
